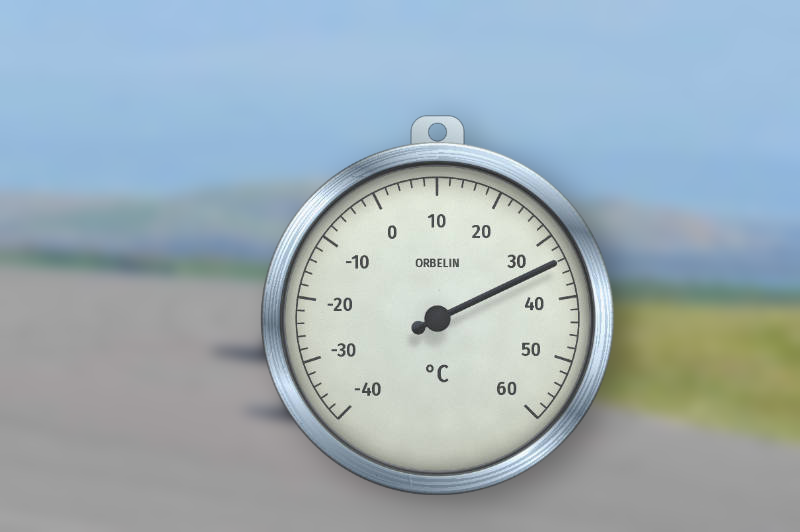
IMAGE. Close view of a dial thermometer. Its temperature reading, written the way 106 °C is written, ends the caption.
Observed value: 34 °C
